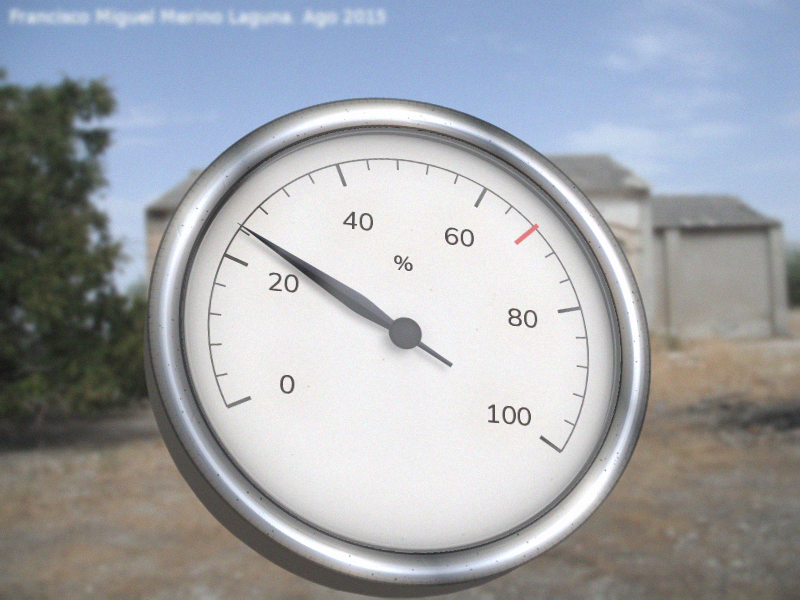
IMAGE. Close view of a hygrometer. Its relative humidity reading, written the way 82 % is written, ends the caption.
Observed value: 24 %
